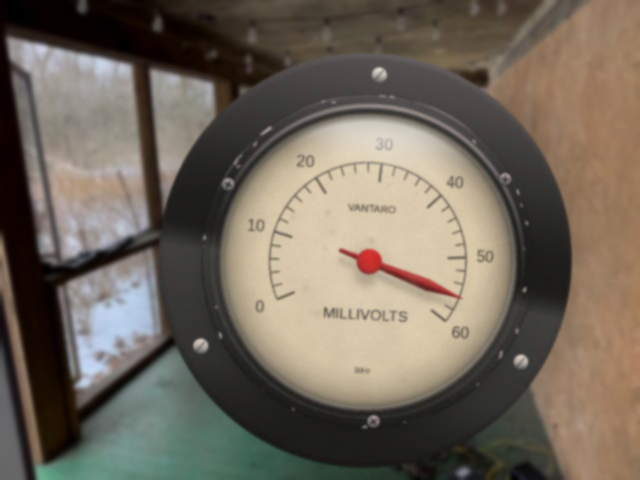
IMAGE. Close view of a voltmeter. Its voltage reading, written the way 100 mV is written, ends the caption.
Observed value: 56 mV
